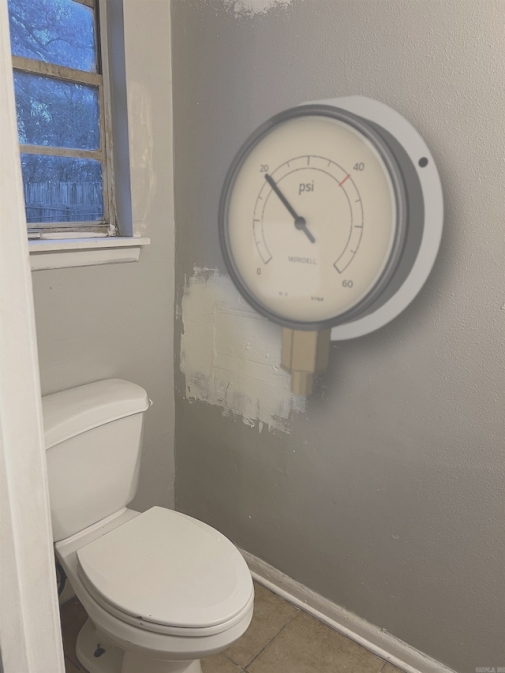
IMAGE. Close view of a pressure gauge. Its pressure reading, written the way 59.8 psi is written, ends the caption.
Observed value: 20 psi
